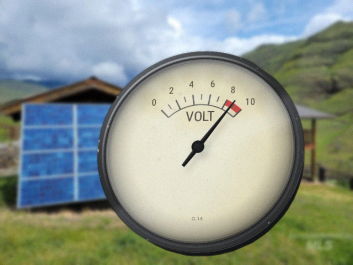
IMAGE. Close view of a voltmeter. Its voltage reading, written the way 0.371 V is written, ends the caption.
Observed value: 9 V
